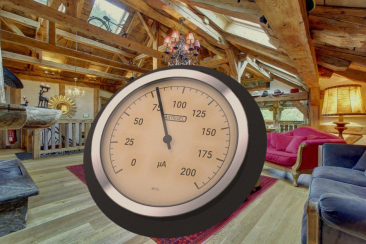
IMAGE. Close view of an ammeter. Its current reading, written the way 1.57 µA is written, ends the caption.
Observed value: 80 µA
